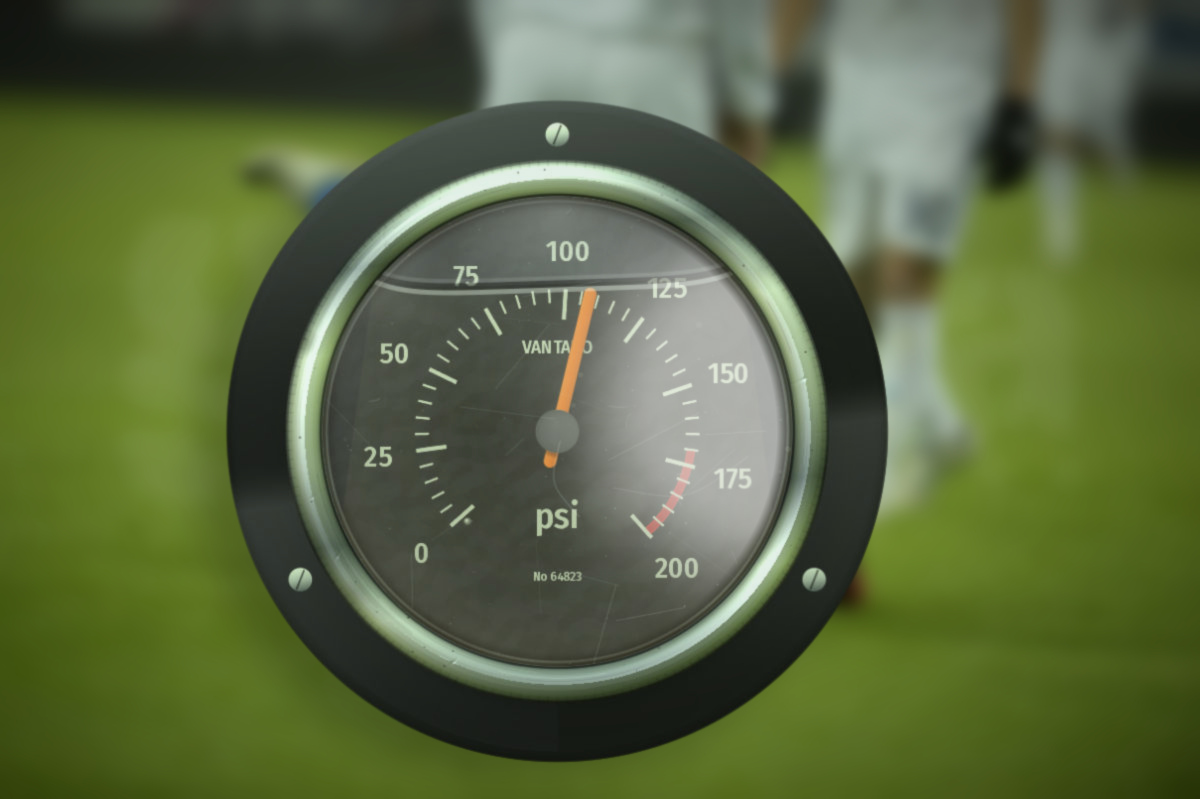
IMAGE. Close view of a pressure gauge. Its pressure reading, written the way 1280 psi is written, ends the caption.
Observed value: 107.5 psi
